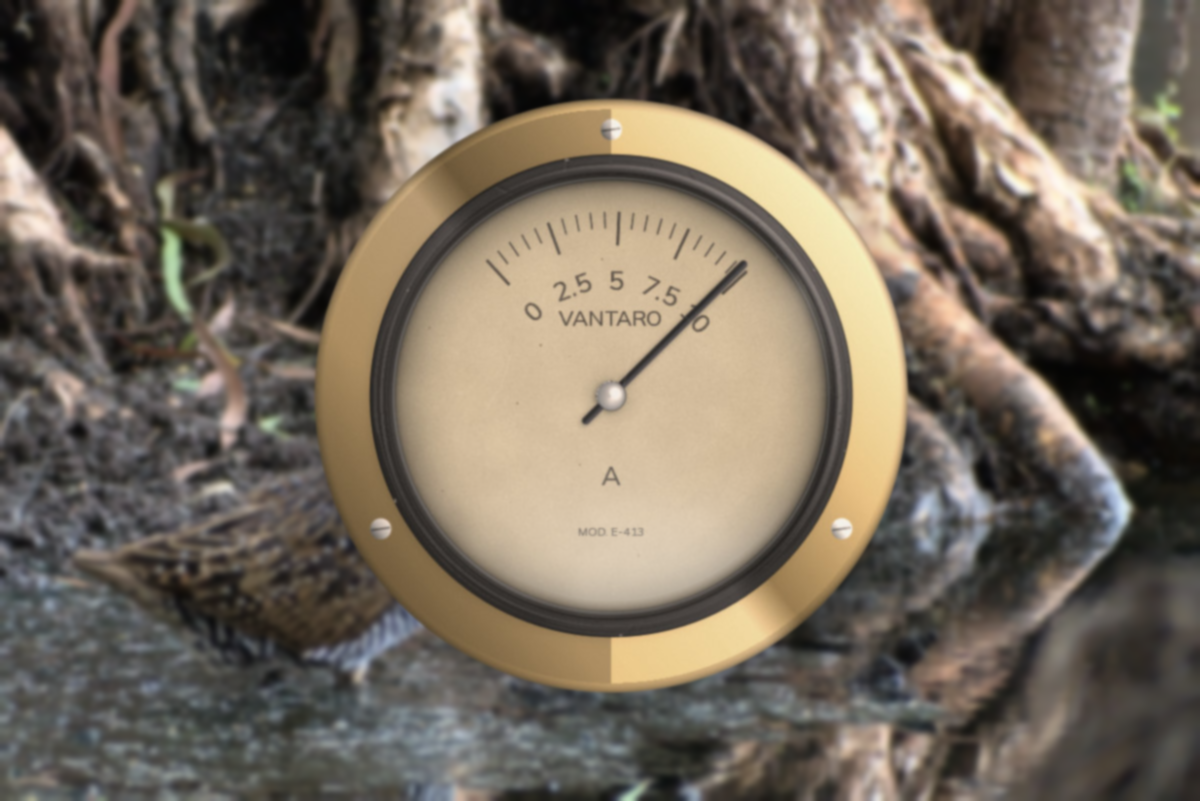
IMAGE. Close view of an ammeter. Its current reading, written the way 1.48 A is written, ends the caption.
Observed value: 9.75 A
